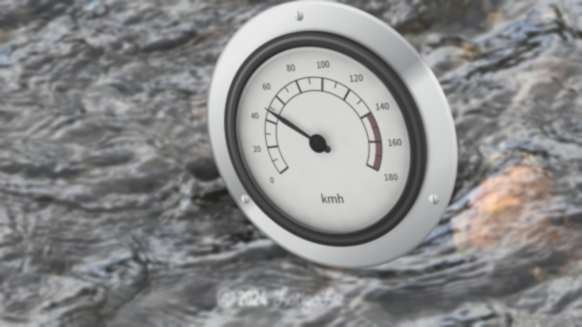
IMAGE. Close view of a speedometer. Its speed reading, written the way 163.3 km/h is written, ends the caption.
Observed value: 50 km/h
